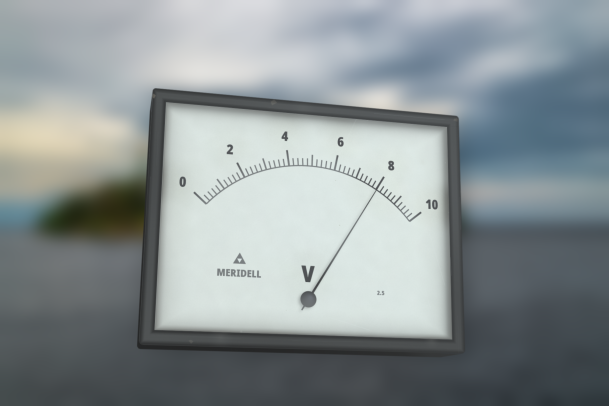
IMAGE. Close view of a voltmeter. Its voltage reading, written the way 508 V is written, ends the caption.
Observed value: 8 V
